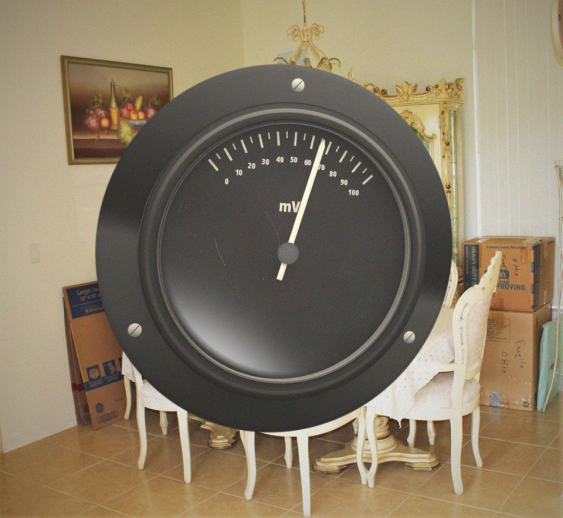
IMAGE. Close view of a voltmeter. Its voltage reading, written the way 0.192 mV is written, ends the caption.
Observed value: 65 mV
